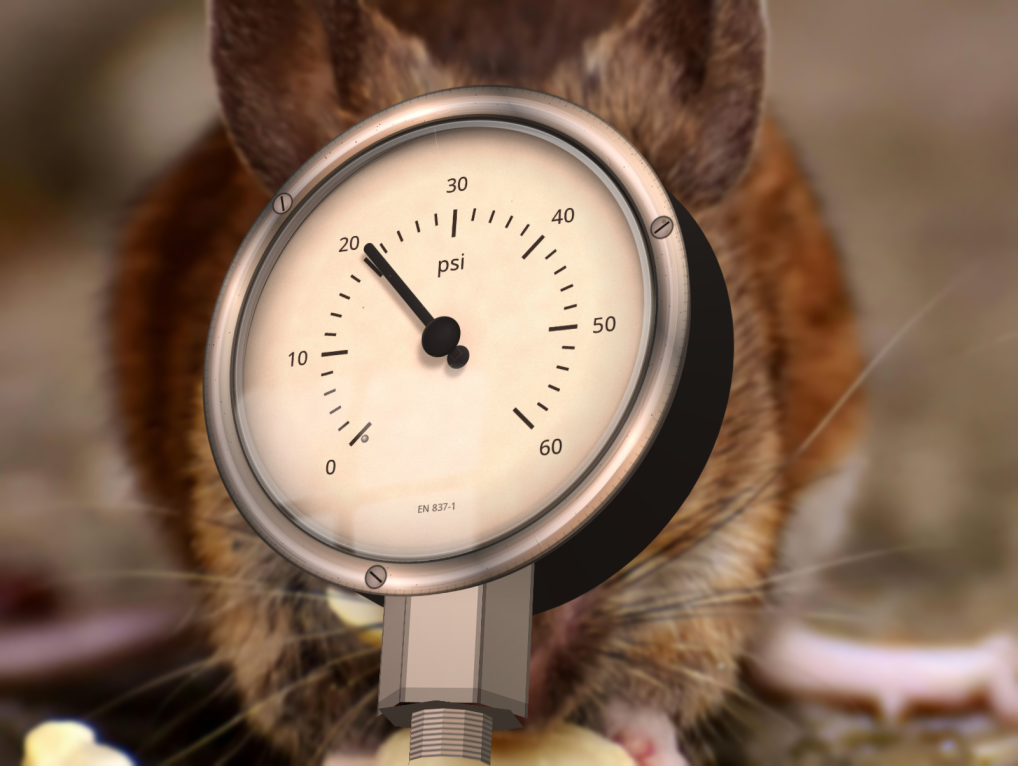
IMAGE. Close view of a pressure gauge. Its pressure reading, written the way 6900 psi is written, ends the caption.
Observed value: 21 psi
